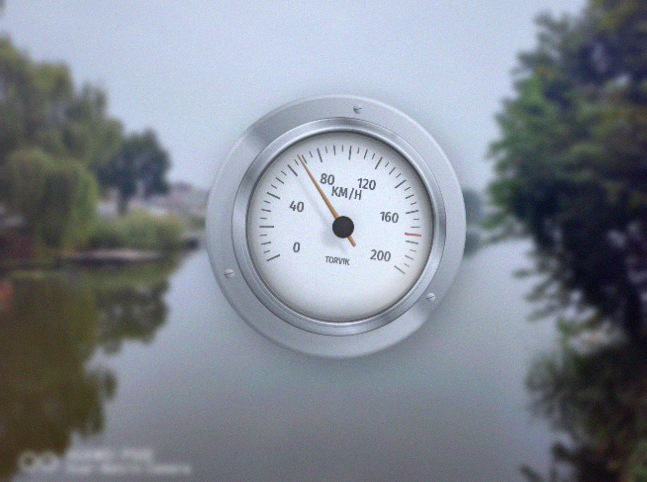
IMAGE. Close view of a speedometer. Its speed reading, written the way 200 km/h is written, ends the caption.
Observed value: 67.5 km/h
